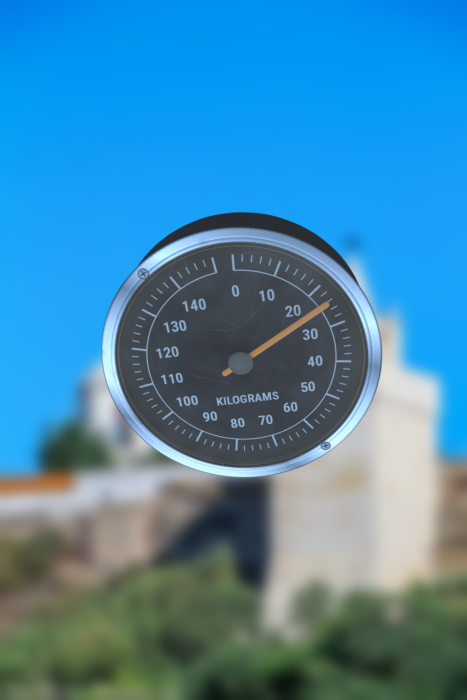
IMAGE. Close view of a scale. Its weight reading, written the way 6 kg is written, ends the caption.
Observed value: 24 kg
